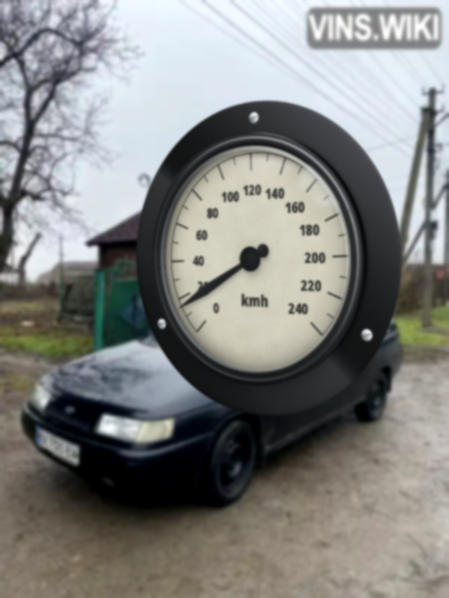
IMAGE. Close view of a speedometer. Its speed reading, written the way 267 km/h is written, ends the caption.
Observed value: 15 km/h
